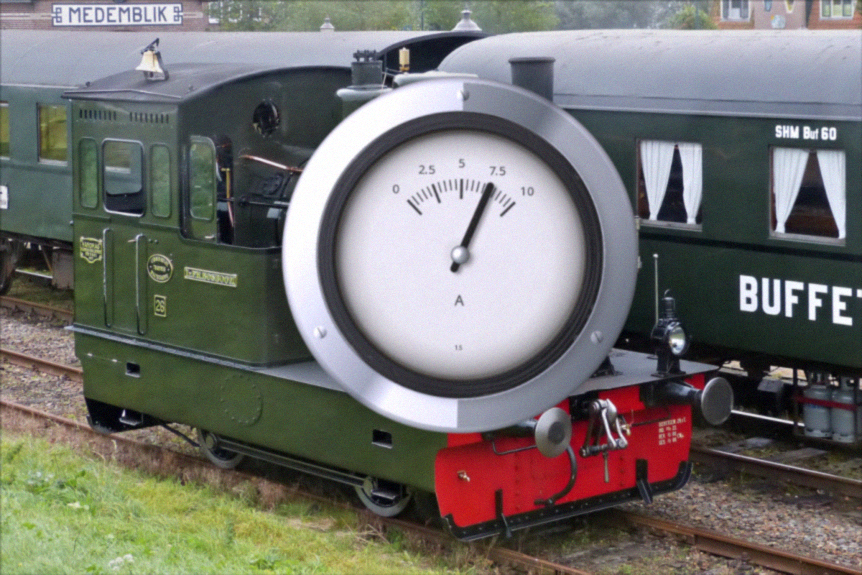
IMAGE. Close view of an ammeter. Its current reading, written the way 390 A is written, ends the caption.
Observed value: 7.5 A
